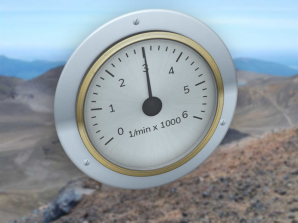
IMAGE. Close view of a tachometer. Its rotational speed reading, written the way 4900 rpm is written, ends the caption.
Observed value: 3000 rpm
